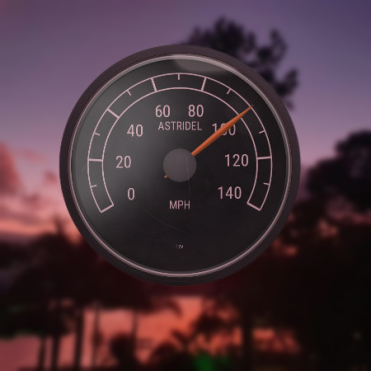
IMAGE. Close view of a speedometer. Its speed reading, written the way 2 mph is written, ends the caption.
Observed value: 100 mph
